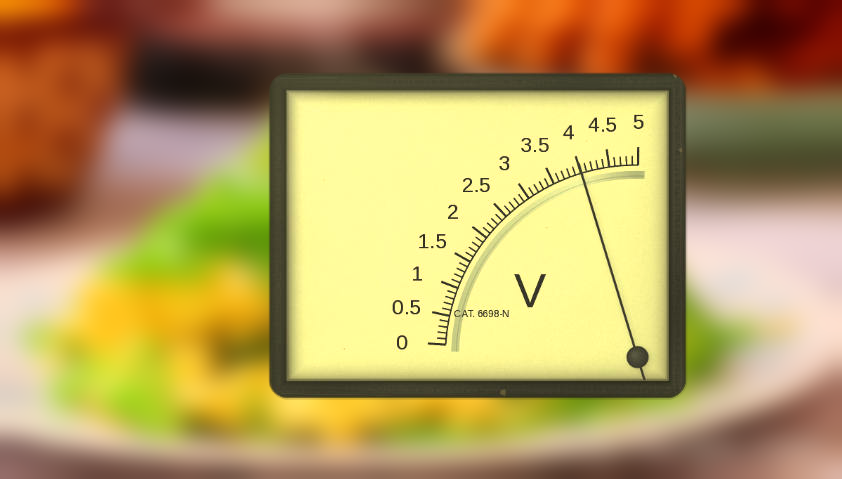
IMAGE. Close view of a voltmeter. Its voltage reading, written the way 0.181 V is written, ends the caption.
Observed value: 4 V
